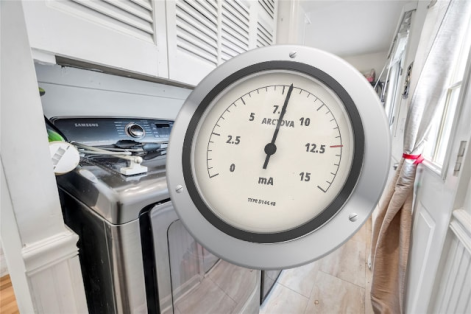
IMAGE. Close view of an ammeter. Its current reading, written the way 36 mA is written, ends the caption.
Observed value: 8 mA
